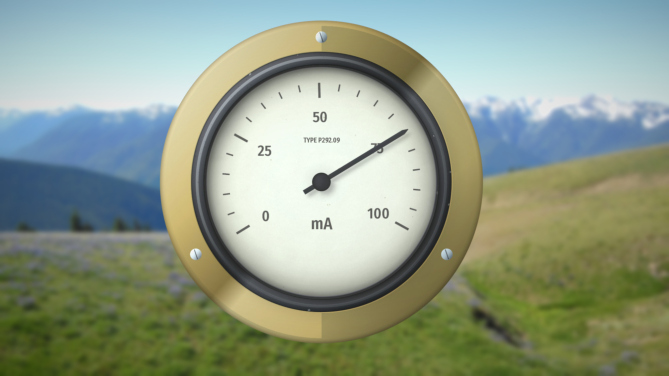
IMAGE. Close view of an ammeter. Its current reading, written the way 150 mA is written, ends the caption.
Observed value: 75 mA
